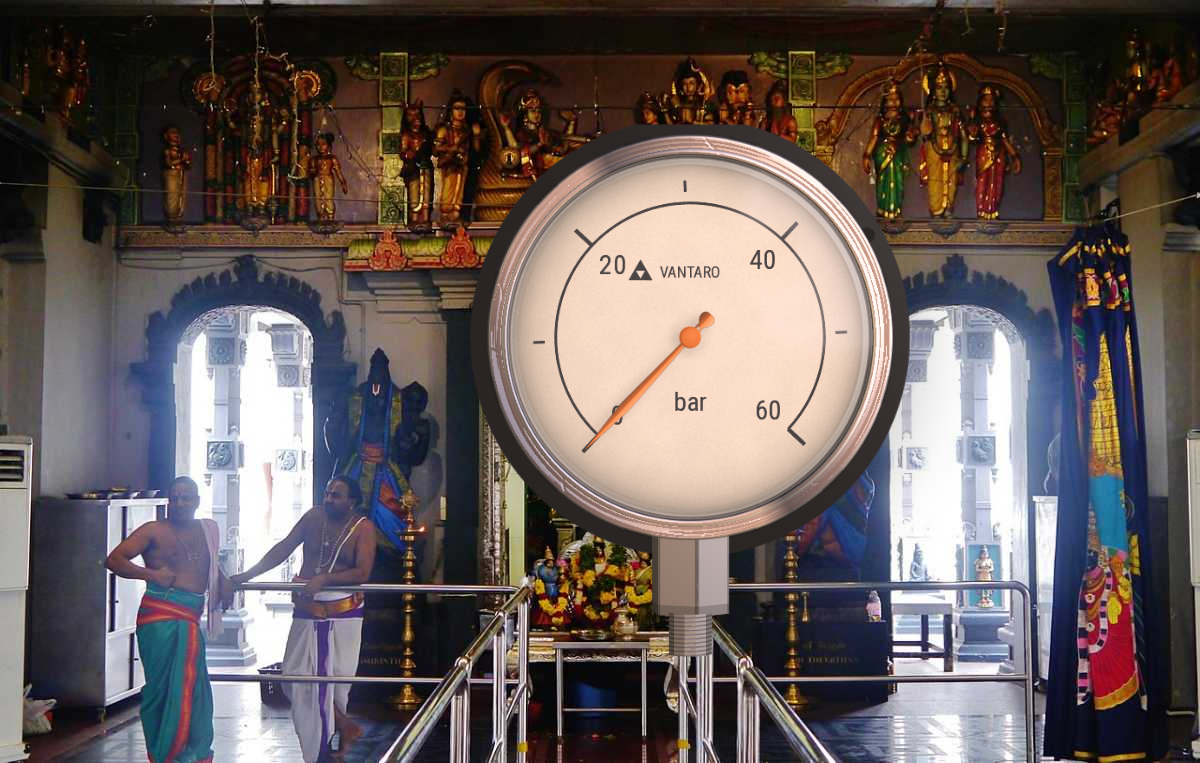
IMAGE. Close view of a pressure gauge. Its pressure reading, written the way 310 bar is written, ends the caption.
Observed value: 0 bar
